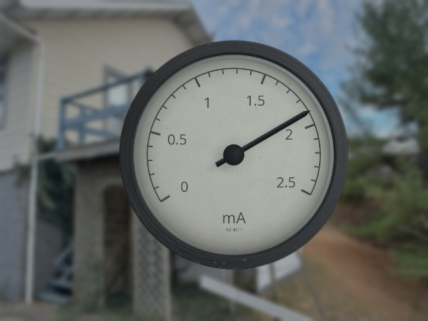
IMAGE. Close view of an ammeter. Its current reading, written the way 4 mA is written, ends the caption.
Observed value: 1.9 mA
